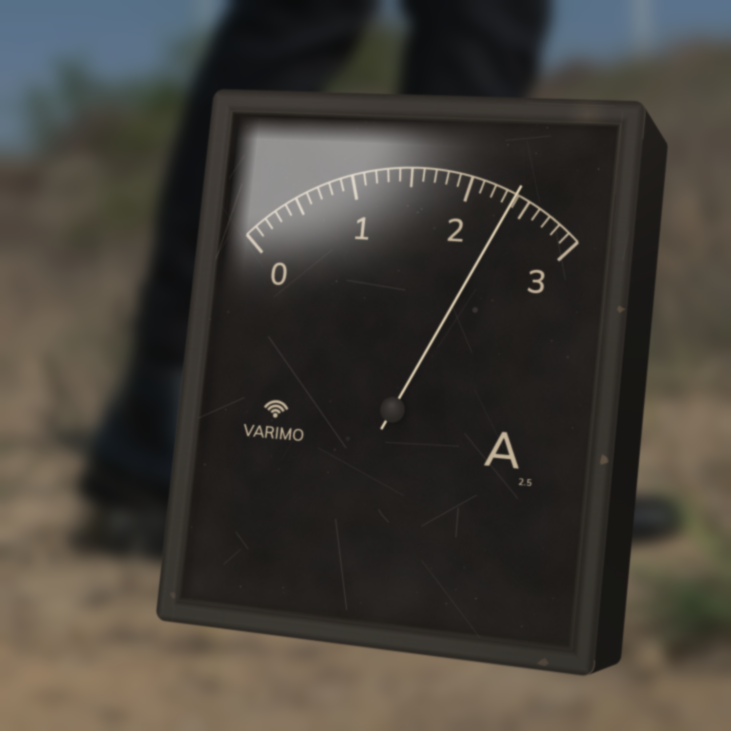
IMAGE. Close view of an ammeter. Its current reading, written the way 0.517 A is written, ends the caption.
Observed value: 2.4 A
